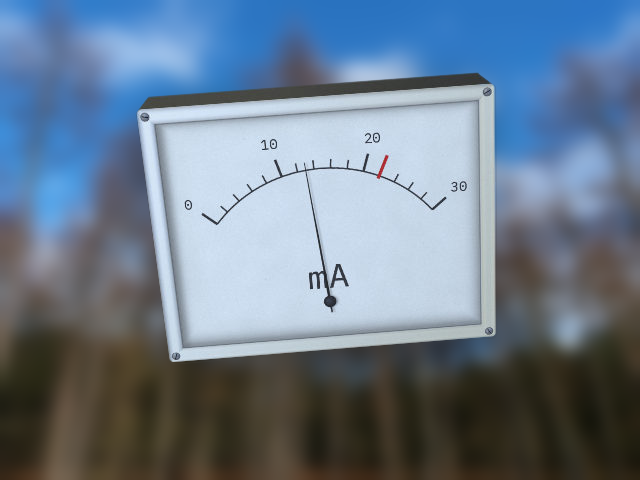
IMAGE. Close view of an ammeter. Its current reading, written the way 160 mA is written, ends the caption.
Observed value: 13 mA
